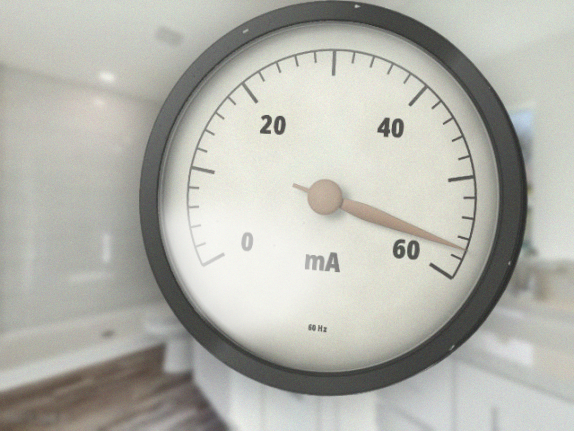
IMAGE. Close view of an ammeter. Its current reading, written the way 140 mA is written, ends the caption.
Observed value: 57 mA
